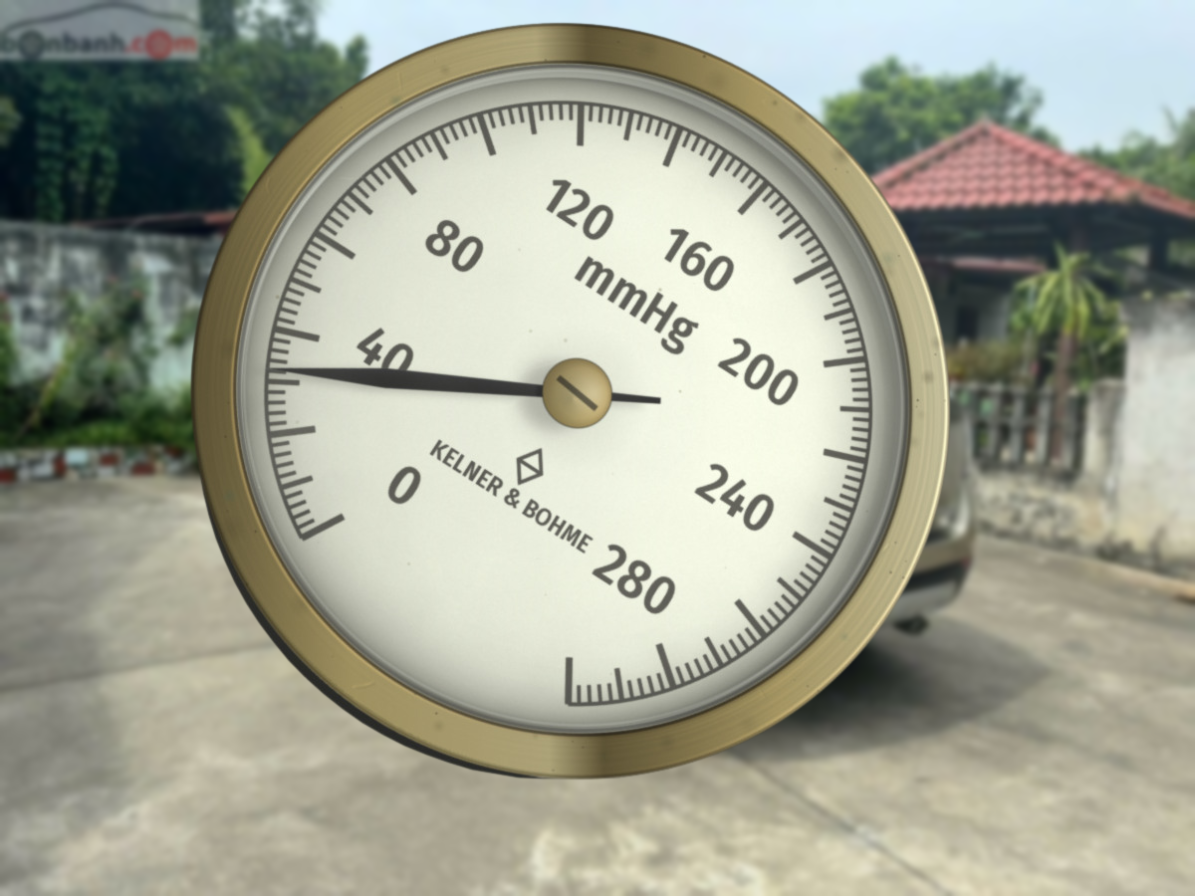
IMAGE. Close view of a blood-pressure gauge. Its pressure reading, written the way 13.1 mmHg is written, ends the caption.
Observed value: 32 mmHg
